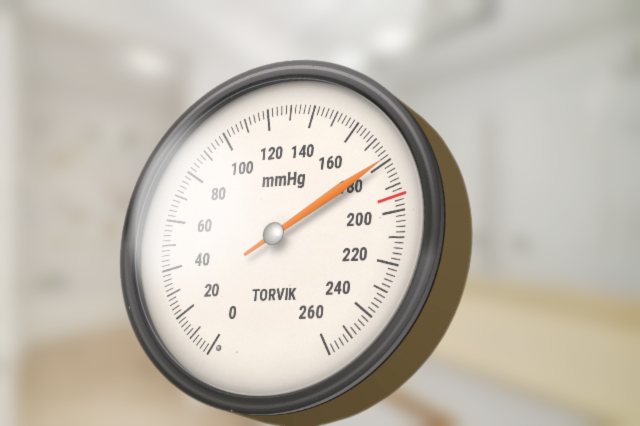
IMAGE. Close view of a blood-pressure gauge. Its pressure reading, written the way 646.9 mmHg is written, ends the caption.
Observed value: 180 mmHg
